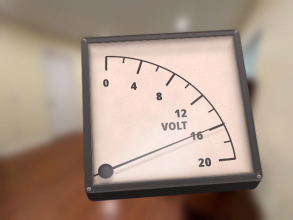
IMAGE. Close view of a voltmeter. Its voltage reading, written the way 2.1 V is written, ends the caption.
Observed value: 16 V
